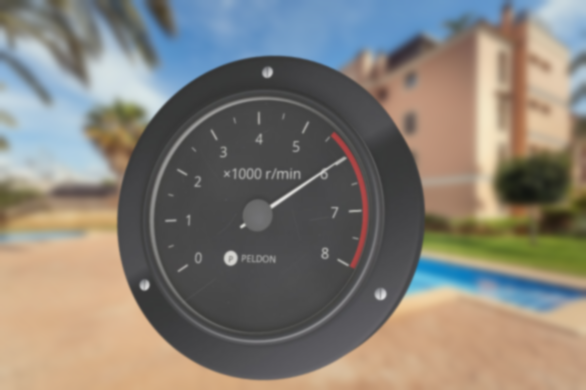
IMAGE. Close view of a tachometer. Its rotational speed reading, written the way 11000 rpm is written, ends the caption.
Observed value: 6000 rpm
